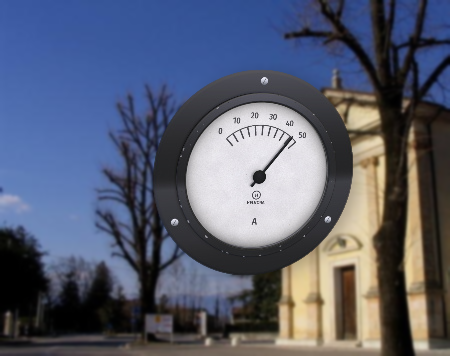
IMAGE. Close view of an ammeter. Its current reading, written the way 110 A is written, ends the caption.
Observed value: 45 A
